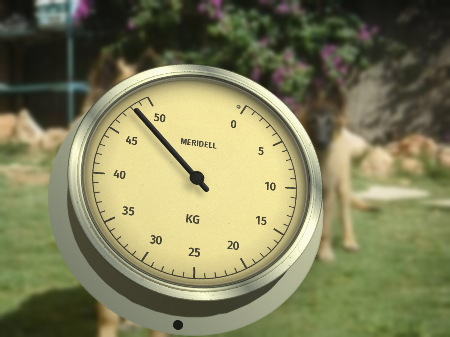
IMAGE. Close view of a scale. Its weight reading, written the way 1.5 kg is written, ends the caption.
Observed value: 48 kg
